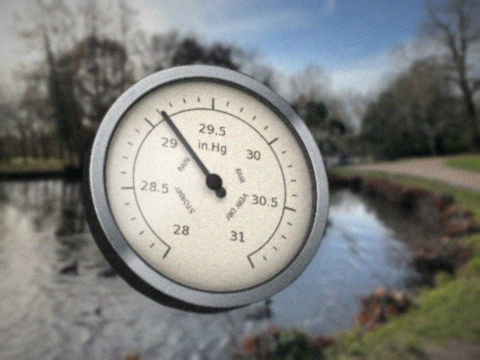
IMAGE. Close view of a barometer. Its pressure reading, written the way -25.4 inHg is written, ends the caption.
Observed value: 29.1 inHg
